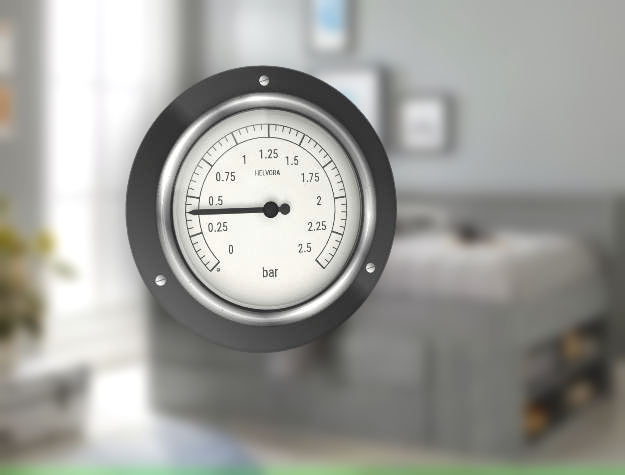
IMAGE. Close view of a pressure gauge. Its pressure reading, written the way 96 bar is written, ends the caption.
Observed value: 0.4 bar
